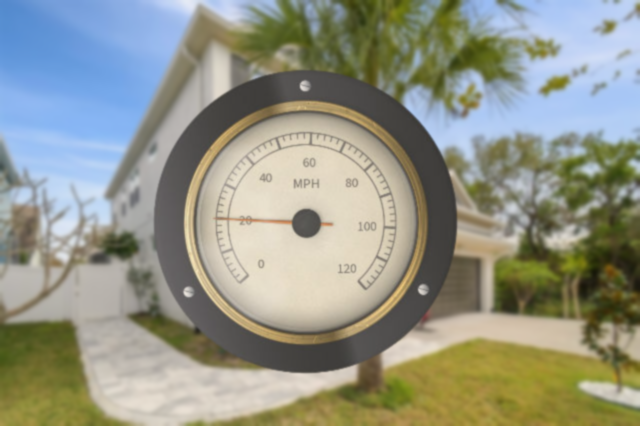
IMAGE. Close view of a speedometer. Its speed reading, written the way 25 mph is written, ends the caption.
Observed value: 20 mph
